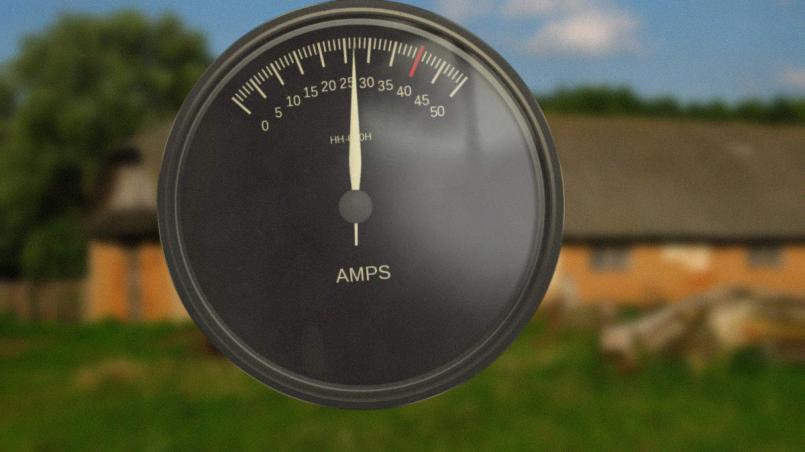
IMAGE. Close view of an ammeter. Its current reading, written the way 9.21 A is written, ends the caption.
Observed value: 27 A
